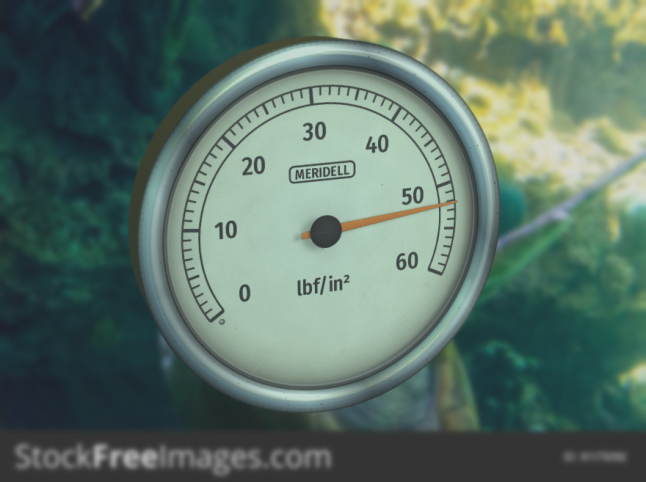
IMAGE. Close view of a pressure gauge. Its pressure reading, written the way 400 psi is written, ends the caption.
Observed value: 52 psi
